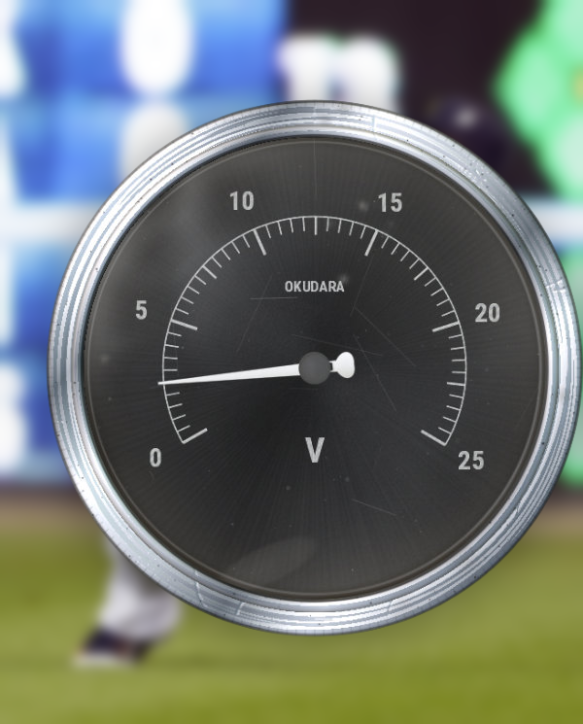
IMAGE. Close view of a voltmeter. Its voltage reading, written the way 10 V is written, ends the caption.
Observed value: 2.5 V
